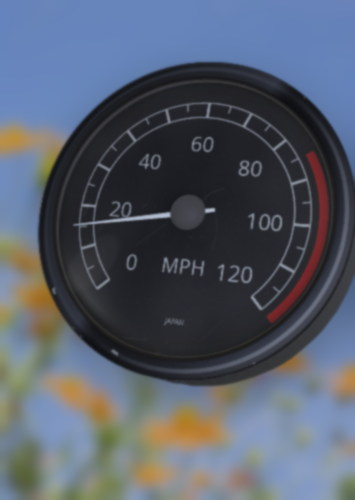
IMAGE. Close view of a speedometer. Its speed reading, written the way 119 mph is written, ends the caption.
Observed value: 15 mph
